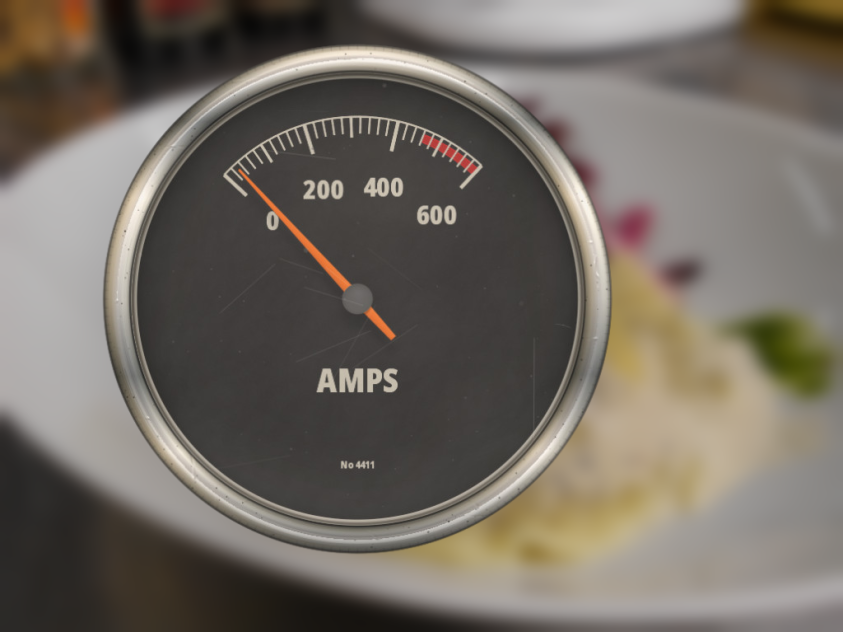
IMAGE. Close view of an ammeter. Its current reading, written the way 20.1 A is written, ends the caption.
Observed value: 30 A
